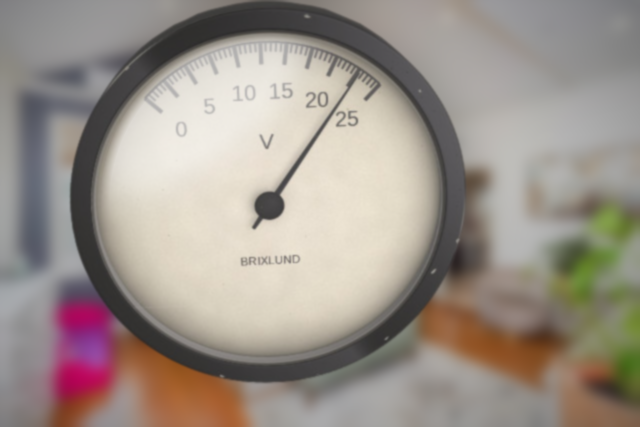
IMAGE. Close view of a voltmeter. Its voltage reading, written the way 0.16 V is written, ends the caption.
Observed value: 22.5 V
